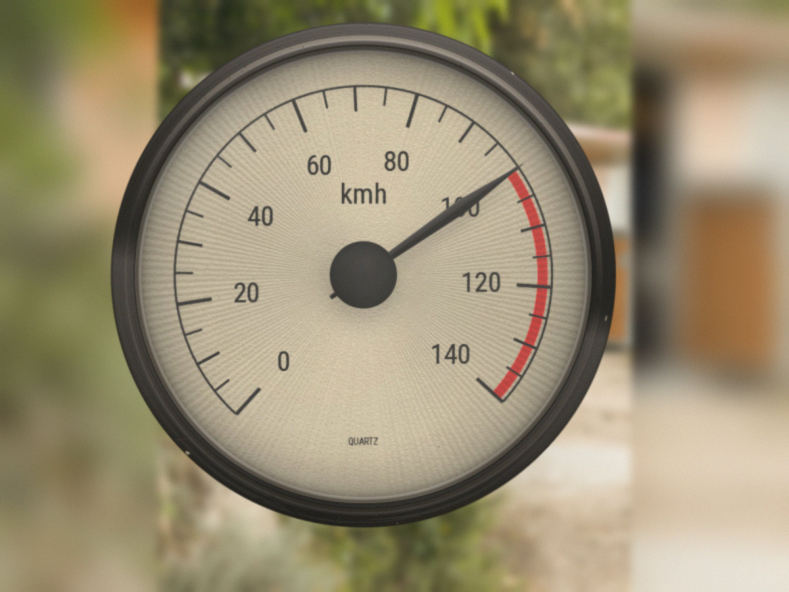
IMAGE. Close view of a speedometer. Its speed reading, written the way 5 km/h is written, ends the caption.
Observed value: 100 km/h
